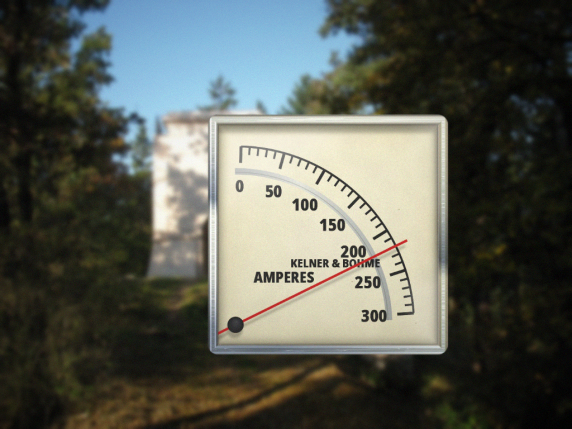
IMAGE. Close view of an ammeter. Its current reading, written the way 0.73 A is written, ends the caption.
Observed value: 220 A
